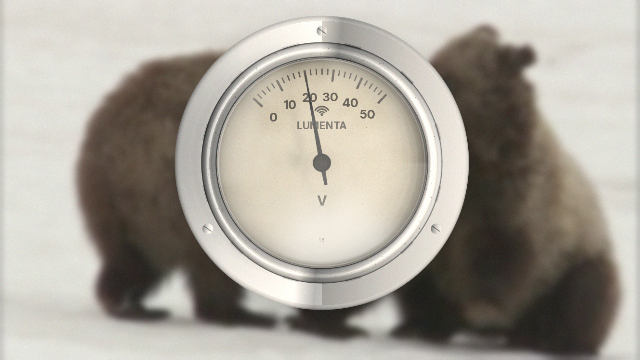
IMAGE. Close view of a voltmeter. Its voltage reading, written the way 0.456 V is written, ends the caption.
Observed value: 20 V
